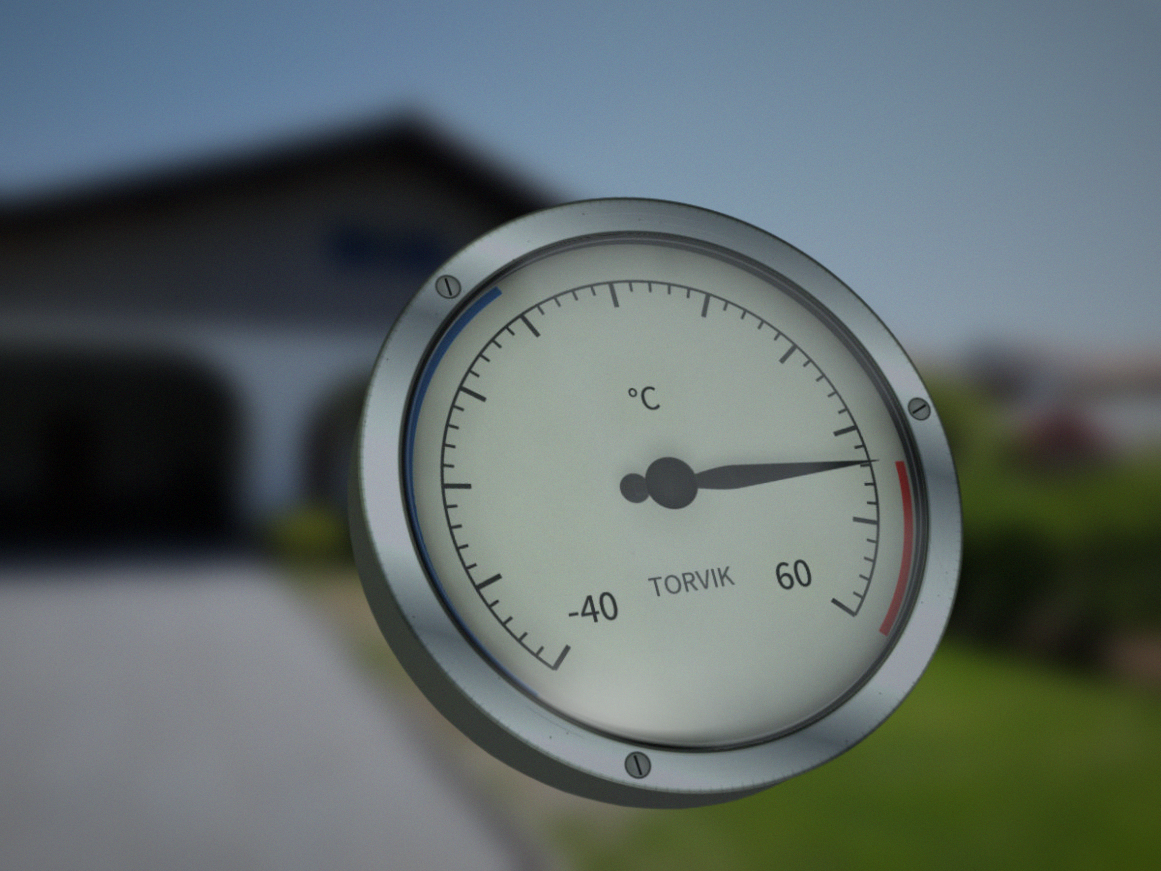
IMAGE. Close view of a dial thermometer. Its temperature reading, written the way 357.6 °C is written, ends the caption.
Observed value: 44 °C
